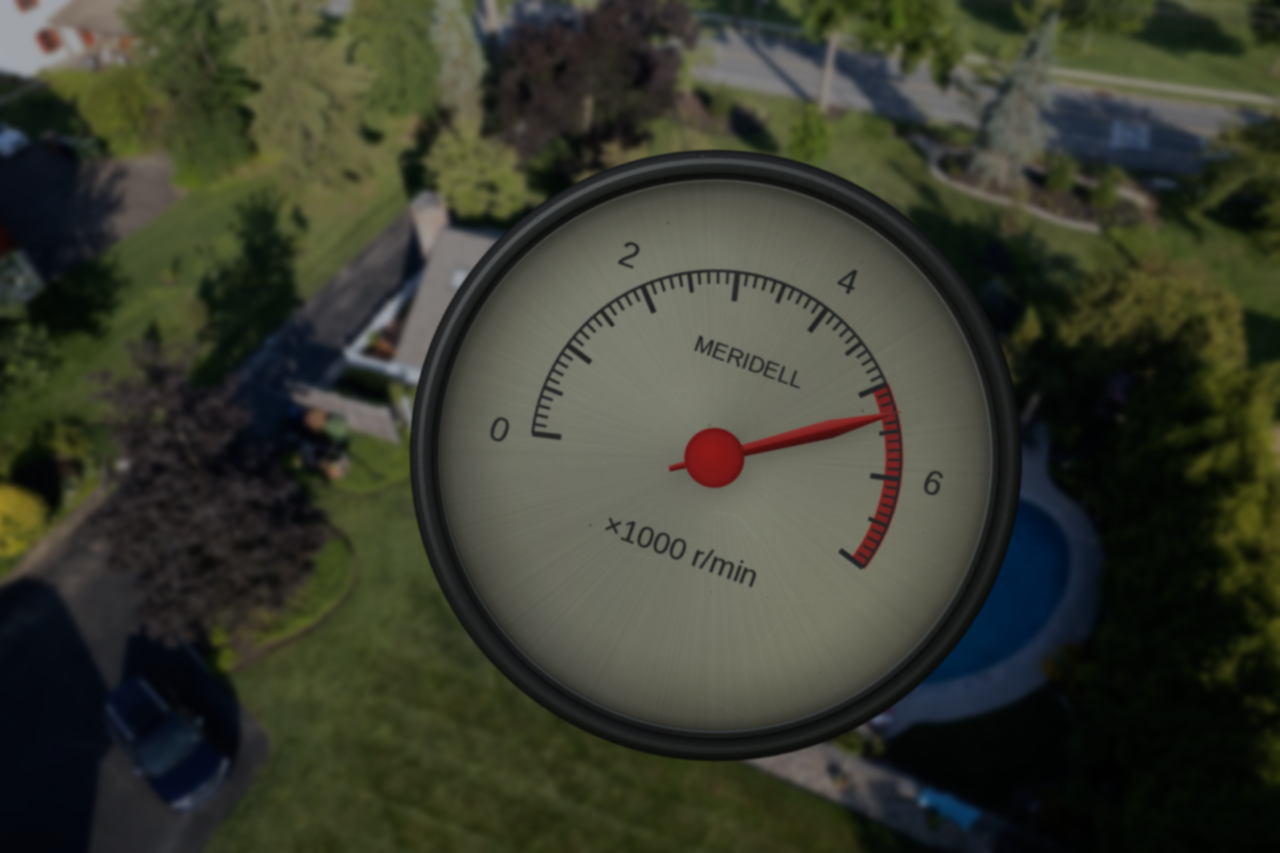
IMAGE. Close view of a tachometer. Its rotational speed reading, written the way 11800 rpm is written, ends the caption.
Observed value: 5300 rpm
